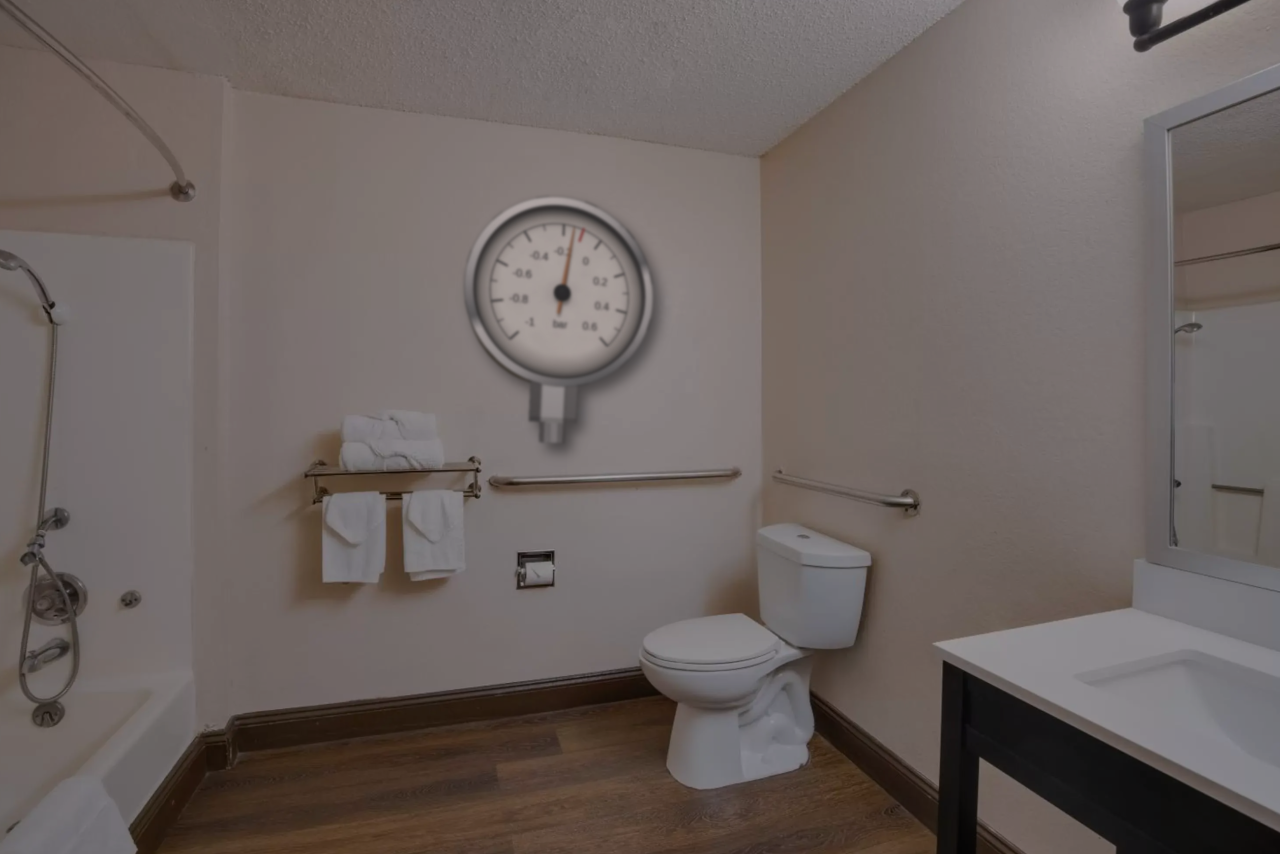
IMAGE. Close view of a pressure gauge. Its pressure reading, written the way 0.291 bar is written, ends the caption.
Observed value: -0.15 bar
